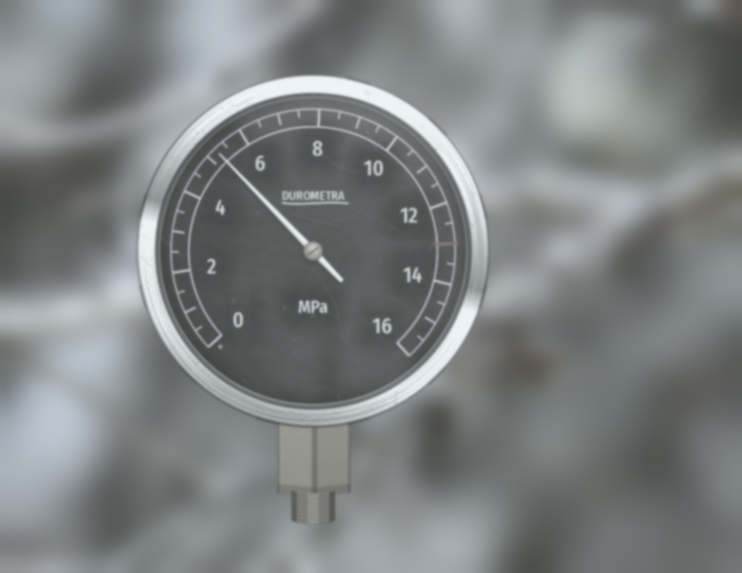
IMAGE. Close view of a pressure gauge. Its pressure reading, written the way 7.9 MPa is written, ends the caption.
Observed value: 5.25 MPa
